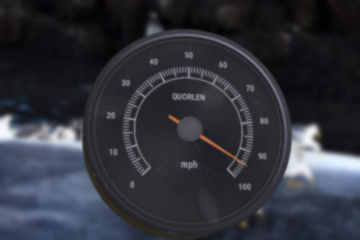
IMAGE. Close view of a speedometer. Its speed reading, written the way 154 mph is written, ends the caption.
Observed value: 95 mph
